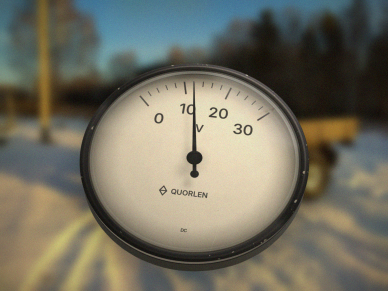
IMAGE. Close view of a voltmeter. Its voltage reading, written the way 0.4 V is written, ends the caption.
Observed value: 12 V
